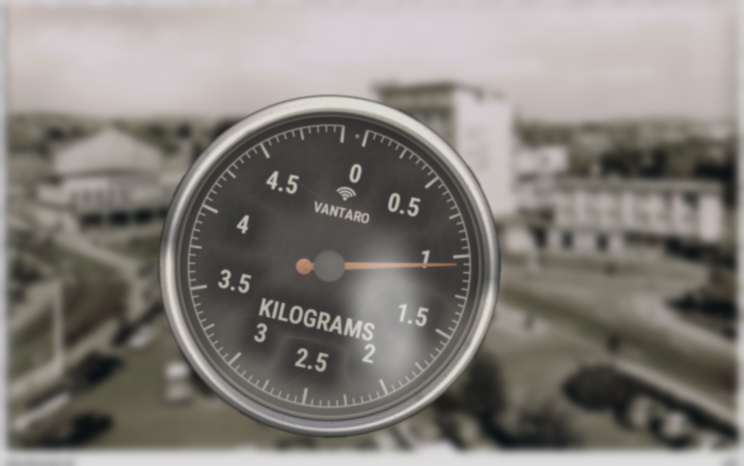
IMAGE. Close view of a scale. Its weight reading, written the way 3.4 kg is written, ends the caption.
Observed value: 1.05 kg
